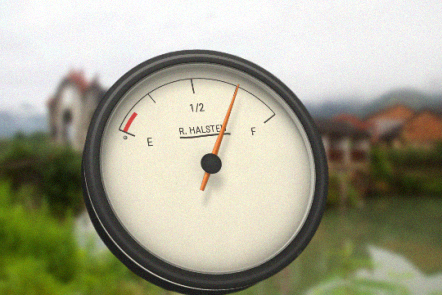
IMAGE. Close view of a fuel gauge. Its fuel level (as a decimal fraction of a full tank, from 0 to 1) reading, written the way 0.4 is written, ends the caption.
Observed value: 0.75
